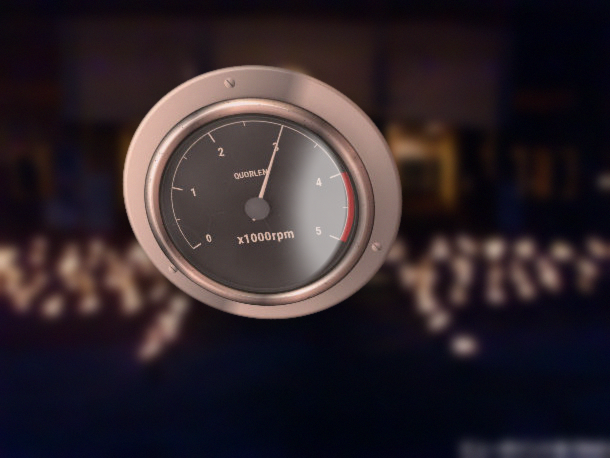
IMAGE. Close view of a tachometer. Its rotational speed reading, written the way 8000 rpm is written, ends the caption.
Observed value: 3000 rpm
